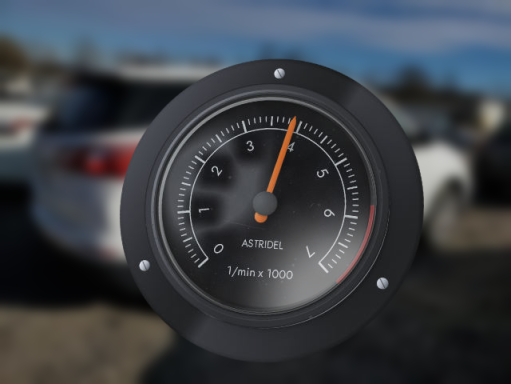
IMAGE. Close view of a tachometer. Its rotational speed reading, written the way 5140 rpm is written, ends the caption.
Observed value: 3900 rpm
